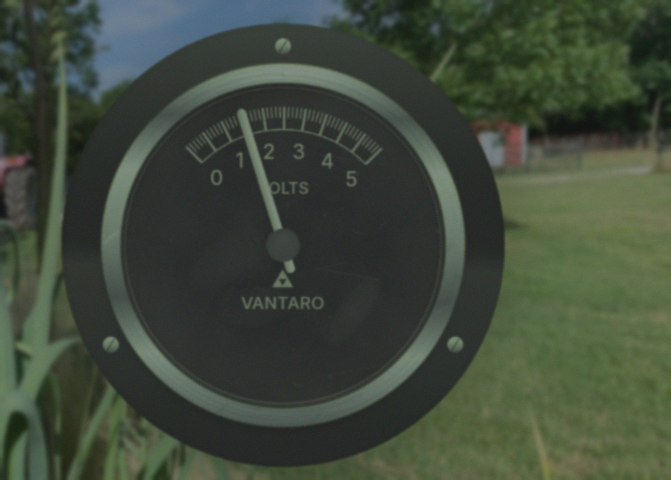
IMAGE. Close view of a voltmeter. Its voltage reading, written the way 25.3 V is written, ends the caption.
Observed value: 1.5 V
